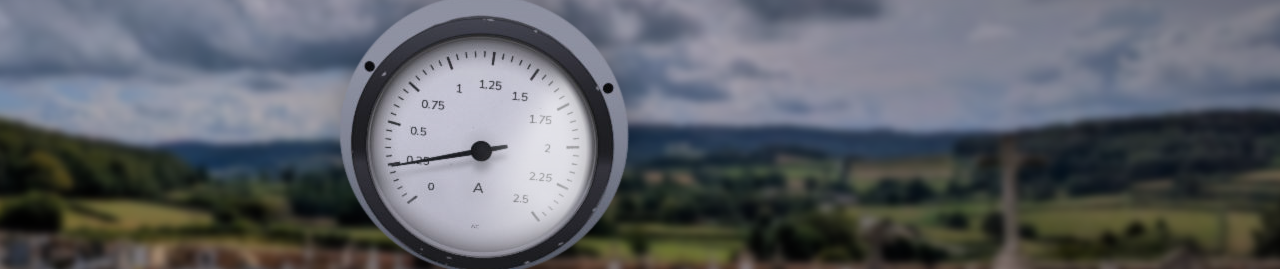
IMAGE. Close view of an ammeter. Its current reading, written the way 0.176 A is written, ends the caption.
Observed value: 0.25 A
